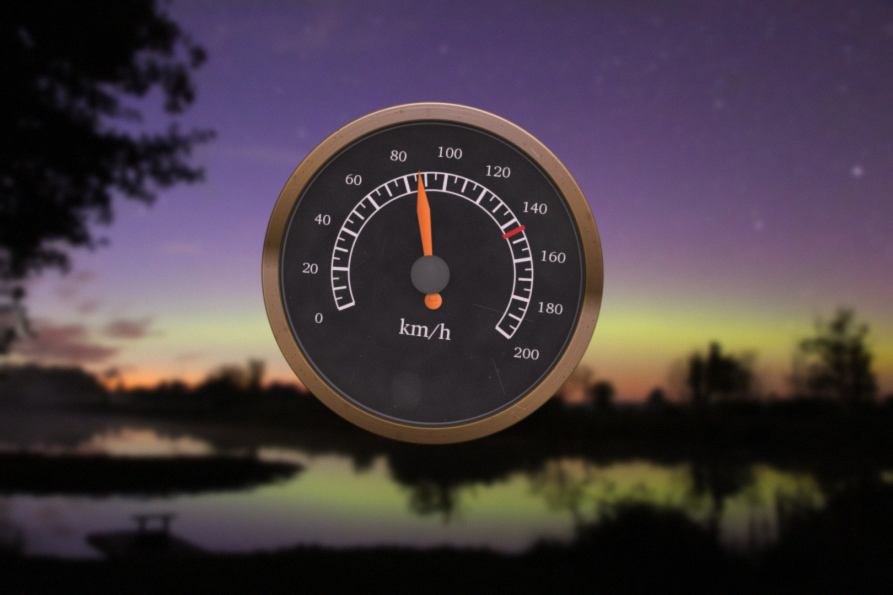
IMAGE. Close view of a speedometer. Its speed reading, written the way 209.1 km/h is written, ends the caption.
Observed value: 87.5 km/h
